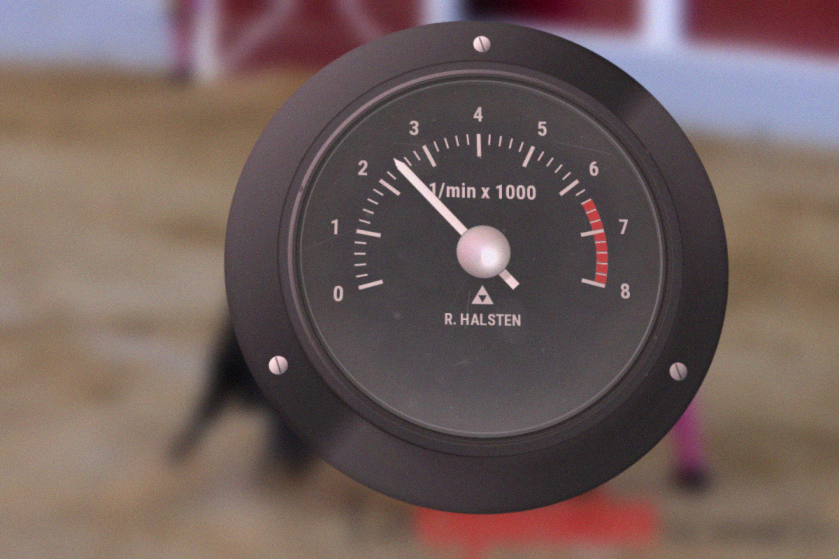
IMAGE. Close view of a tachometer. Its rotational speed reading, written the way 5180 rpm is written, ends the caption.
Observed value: 2400 rpm
